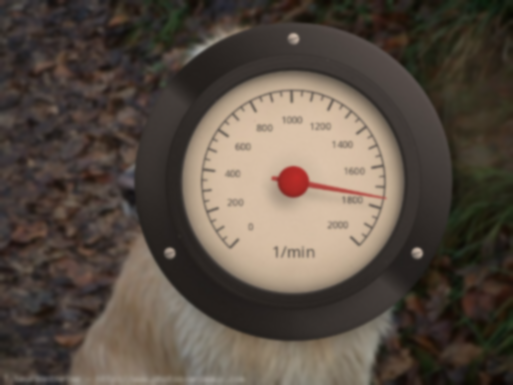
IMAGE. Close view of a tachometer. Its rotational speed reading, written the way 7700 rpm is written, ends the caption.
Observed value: 1750 rpm
